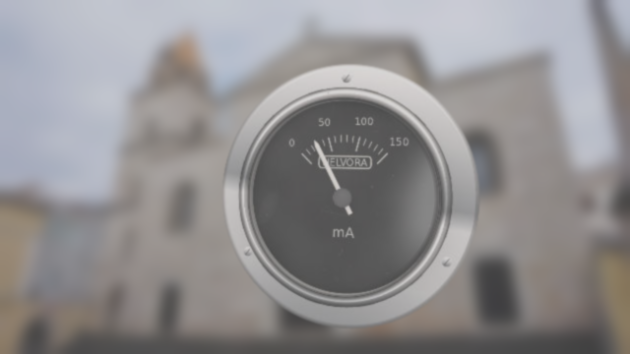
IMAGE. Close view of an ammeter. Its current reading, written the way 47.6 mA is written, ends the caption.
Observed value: 30 mA
